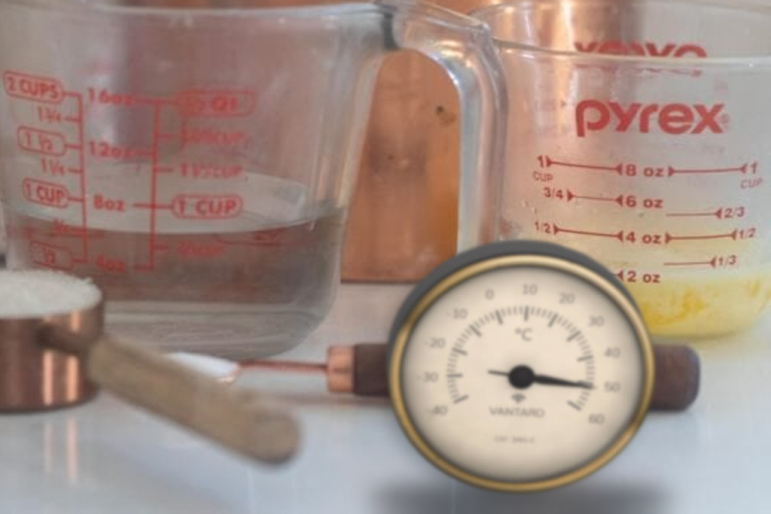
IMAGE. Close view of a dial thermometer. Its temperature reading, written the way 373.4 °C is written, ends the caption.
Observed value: 50 °C
